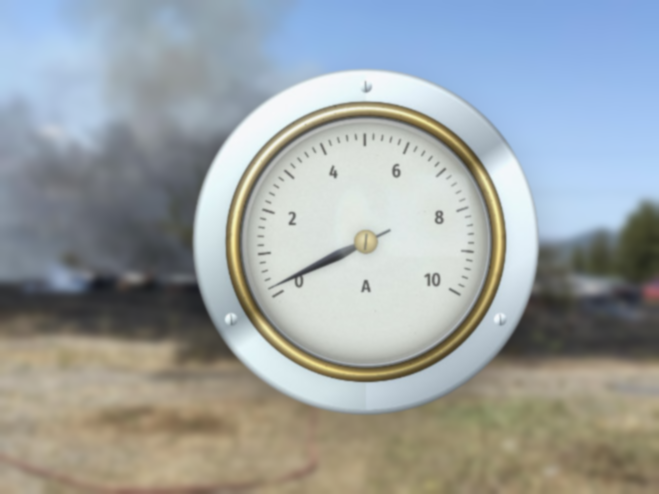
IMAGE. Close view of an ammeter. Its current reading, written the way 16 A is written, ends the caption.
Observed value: 0.2 A
